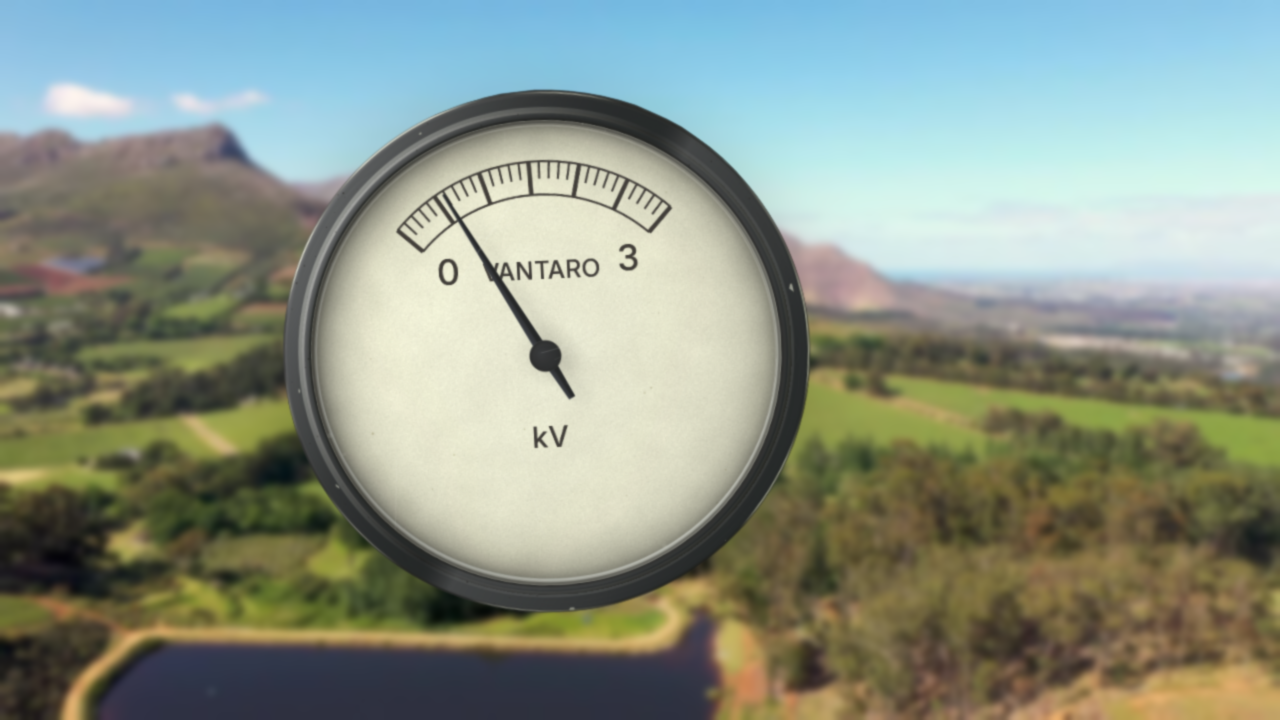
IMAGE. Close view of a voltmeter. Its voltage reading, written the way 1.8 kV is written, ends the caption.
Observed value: 0.6 kV
